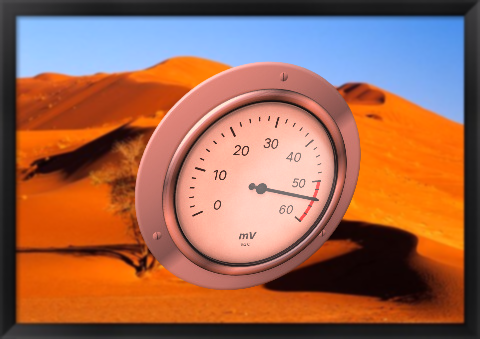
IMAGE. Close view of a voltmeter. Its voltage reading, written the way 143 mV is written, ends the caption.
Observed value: 54 mV
